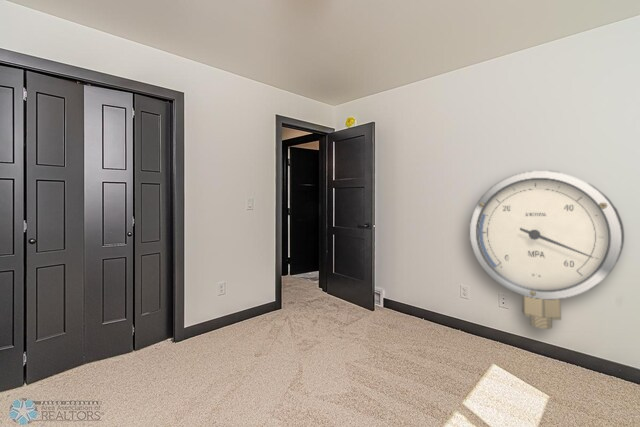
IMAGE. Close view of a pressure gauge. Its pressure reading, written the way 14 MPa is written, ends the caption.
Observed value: 55 MPa
